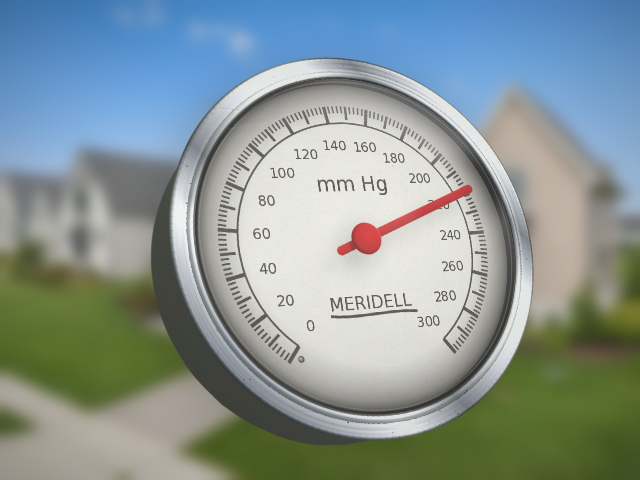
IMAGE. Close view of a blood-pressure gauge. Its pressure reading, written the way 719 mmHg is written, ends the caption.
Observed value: 220 mmHg
